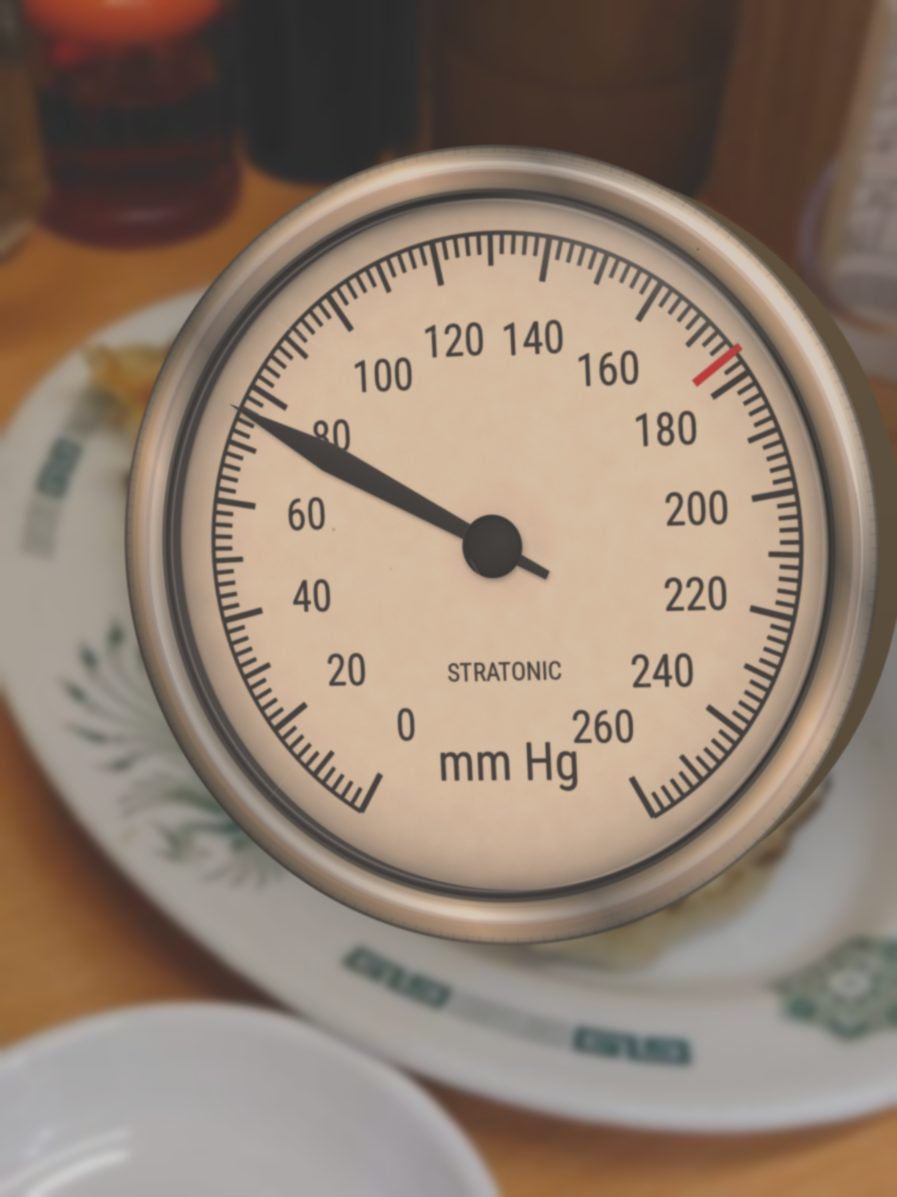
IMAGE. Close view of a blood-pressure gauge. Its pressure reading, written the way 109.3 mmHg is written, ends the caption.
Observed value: 76 mmHg
